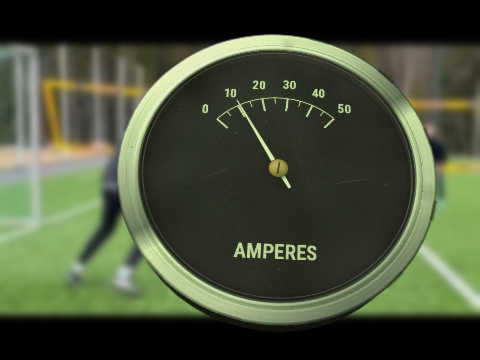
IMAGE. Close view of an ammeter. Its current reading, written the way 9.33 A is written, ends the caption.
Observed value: 10 A
